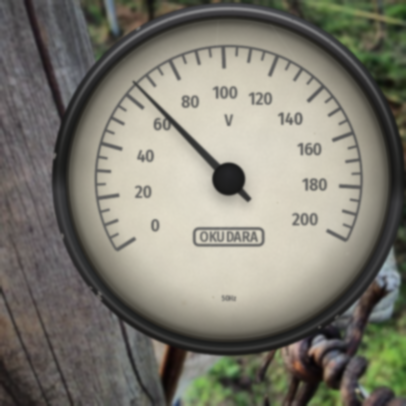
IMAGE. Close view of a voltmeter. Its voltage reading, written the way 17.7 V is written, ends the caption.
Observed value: 65 V
